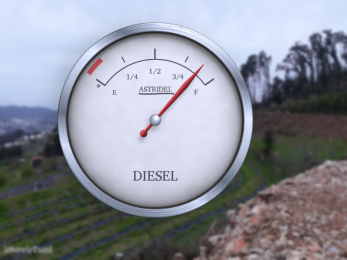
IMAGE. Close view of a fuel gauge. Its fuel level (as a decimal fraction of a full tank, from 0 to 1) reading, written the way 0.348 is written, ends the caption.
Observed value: 0.875
